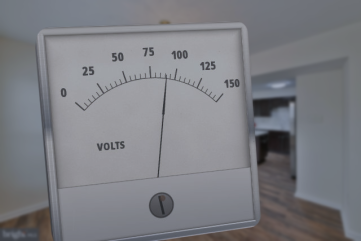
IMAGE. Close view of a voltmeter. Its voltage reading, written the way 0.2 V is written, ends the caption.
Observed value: 90 V
